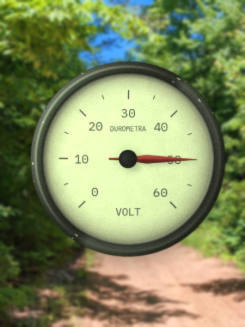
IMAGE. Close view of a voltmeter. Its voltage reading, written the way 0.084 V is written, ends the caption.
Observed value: 50 V
